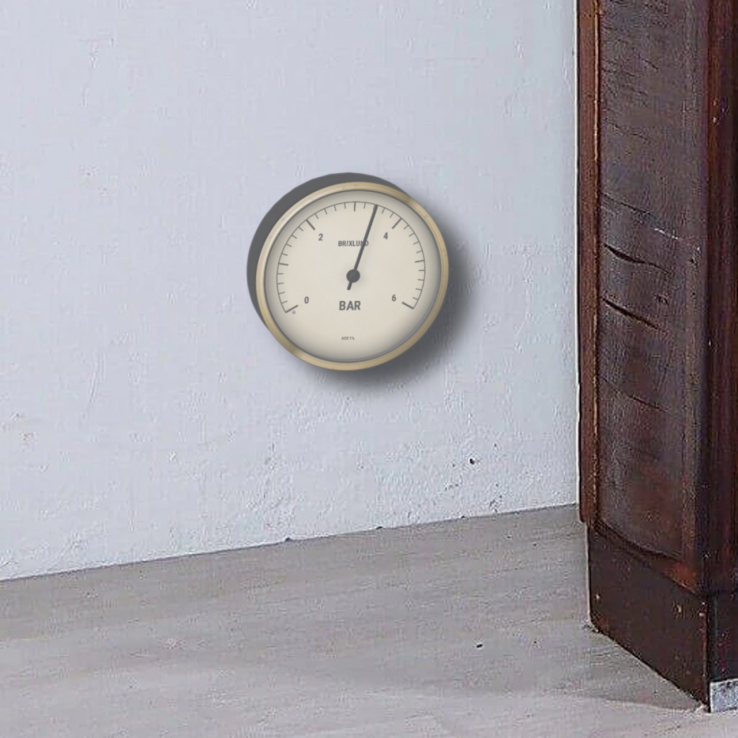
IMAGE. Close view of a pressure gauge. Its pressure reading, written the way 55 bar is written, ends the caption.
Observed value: 3.4 bar
